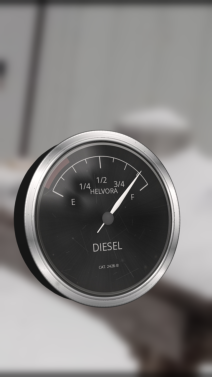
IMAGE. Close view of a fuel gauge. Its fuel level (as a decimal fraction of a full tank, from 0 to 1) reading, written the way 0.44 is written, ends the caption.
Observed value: 0.875
